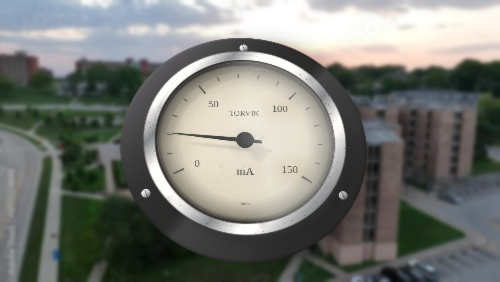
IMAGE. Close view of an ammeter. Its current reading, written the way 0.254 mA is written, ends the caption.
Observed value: 20 mA
